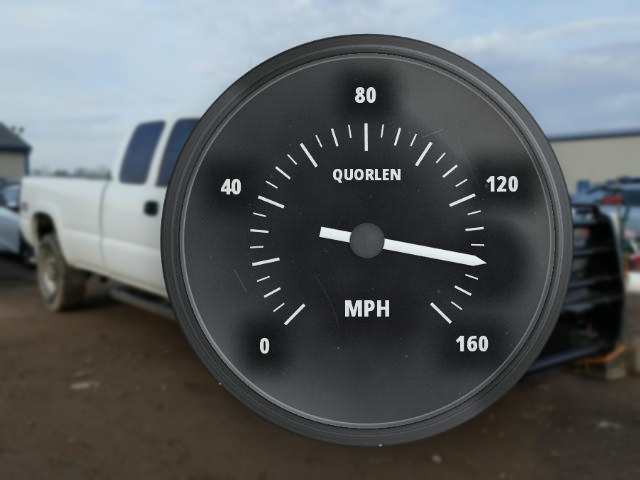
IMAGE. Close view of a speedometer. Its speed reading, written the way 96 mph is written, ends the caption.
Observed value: 140 mph
